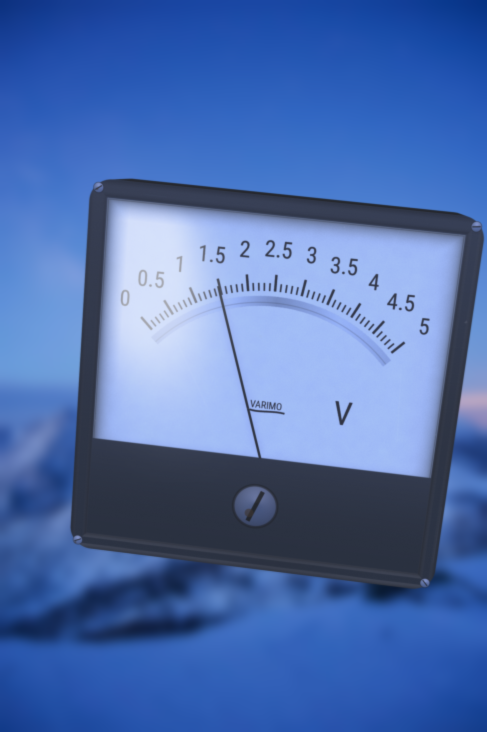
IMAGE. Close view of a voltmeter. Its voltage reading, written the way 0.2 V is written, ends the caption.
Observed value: 1.5 V
